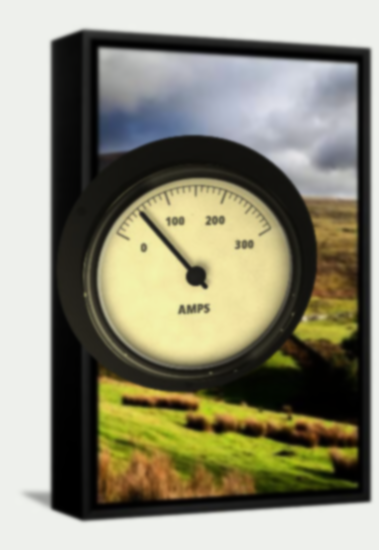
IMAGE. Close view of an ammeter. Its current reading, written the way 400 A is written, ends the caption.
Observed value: 50 A
